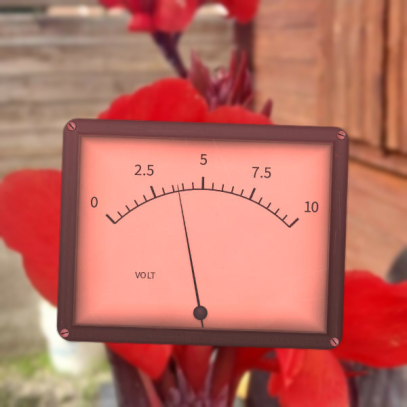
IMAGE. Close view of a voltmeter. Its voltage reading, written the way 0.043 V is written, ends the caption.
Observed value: 3.75 V
